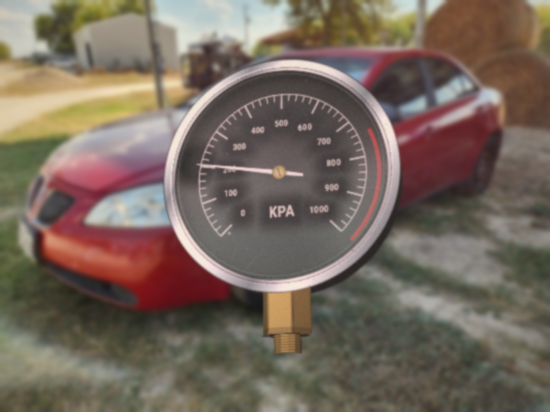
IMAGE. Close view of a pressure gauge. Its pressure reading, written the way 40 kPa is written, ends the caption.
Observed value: 200 kPa
